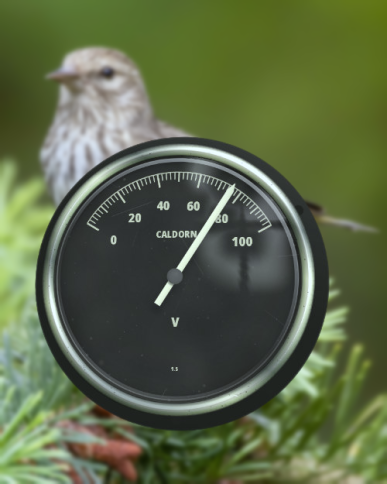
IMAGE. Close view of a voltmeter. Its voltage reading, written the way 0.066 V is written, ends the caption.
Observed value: 76 V
